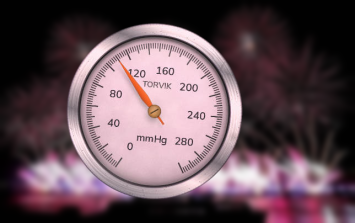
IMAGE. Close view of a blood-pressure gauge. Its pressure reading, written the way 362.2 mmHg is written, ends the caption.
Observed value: 110 mmHg
